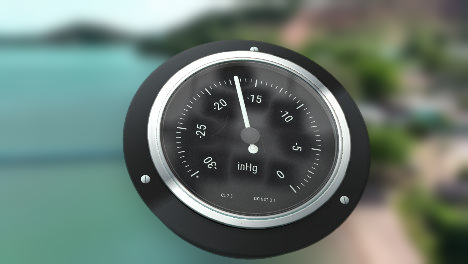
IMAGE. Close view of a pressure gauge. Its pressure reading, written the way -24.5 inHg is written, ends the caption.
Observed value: -17 inHg
